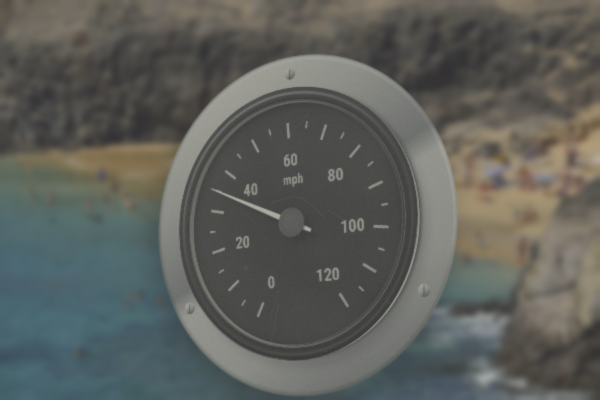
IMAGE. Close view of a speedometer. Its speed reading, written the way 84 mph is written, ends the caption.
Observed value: 35 mph
